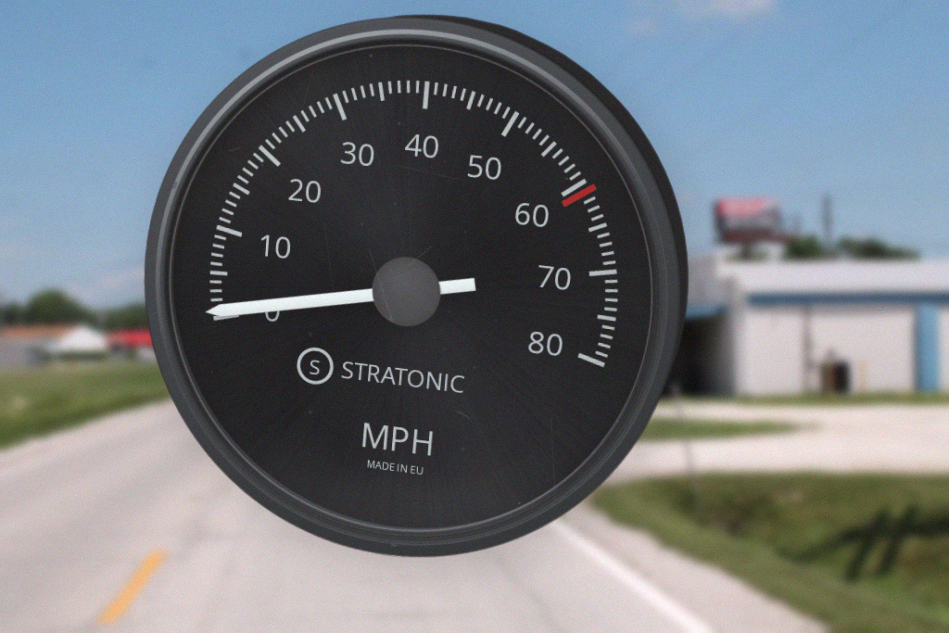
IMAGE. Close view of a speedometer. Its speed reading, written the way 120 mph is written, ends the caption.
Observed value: 1 mph
